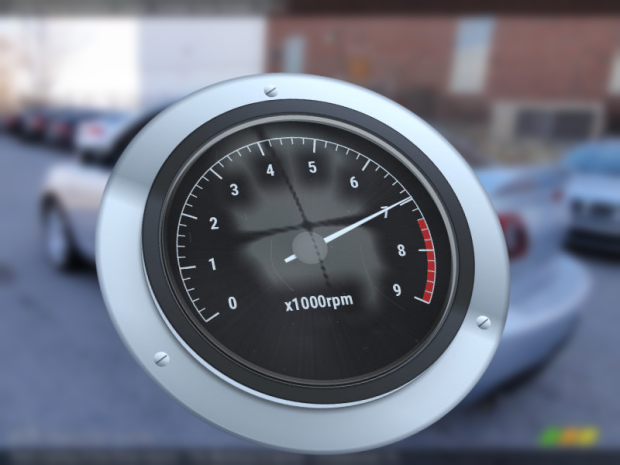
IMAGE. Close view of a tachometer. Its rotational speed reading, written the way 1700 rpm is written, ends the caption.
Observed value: 7000 rpm
